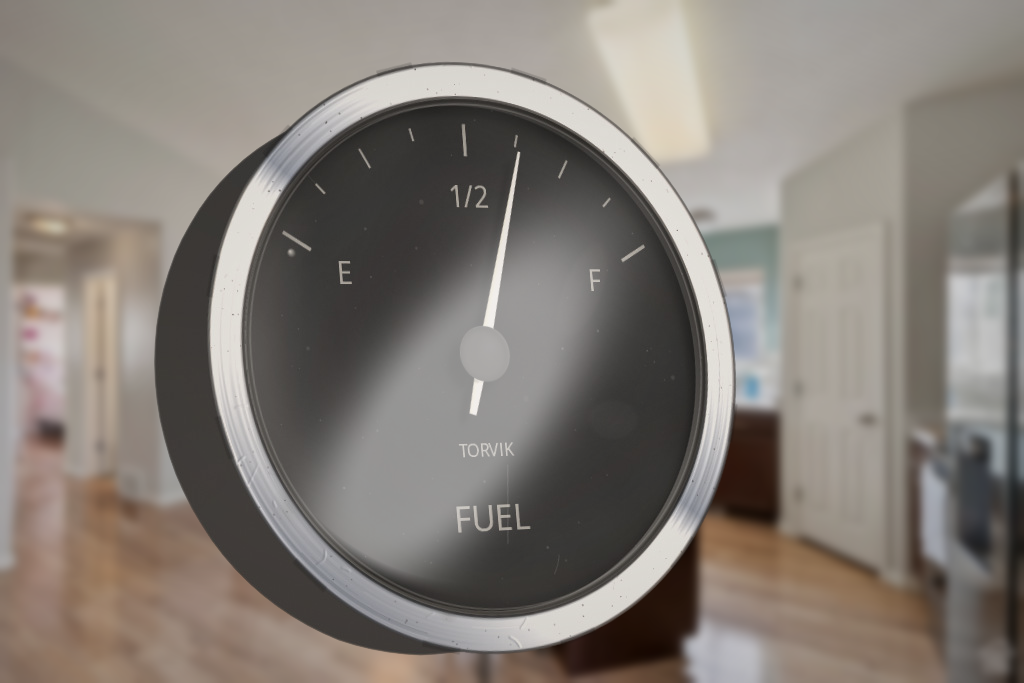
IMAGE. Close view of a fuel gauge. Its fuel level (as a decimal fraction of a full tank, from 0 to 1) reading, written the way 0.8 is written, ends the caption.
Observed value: 0.625
